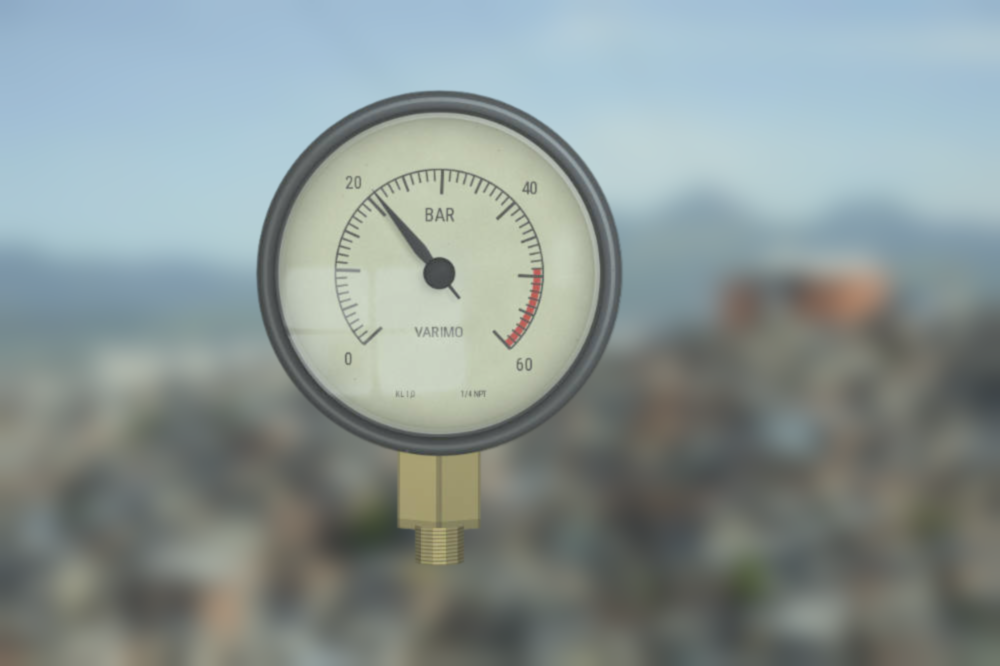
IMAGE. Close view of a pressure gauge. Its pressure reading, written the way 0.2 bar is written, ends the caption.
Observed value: 21 bar
